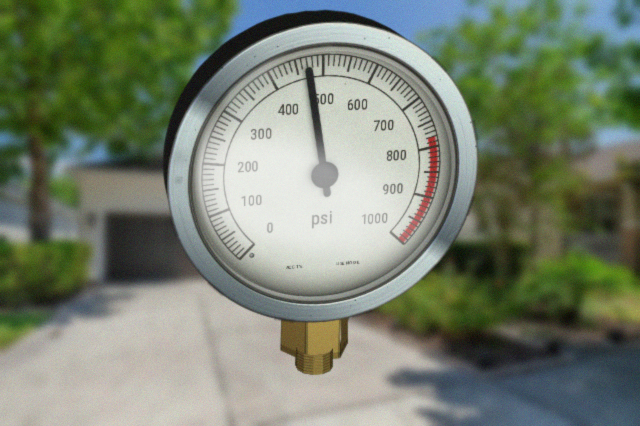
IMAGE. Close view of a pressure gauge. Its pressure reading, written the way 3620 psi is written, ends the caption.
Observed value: 470 psi
